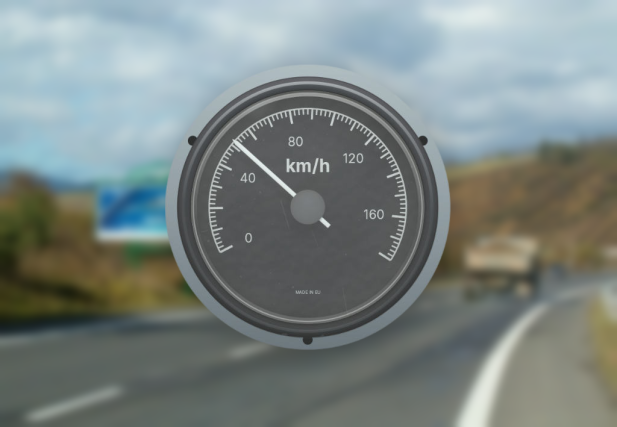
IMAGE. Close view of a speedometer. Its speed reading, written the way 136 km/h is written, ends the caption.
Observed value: 52 km/h
